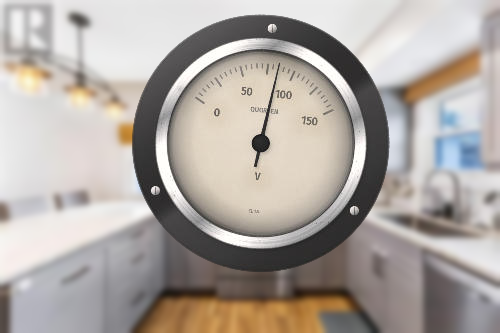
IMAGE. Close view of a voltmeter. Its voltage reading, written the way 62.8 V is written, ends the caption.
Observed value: 85 V
